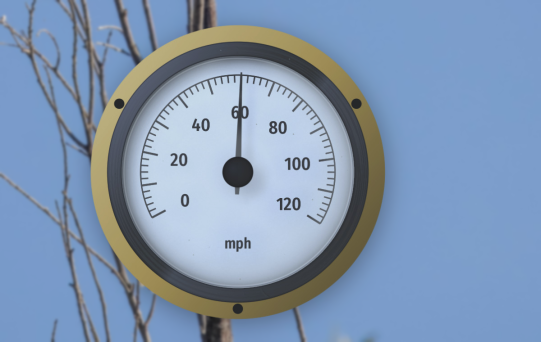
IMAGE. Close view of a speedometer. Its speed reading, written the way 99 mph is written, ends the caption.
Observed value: 60 mph
